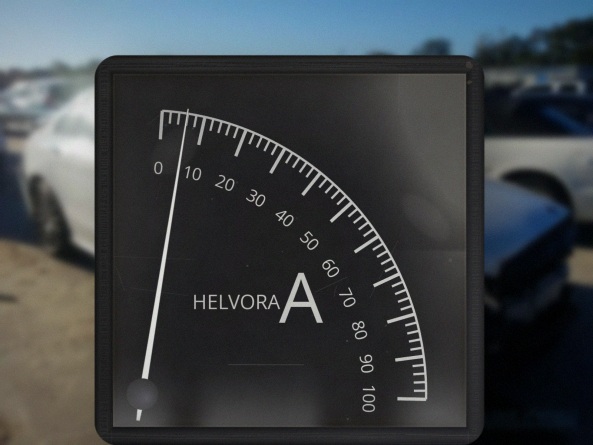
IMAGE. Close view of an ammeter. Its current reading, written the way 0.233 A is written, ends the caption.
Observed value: 6 A
